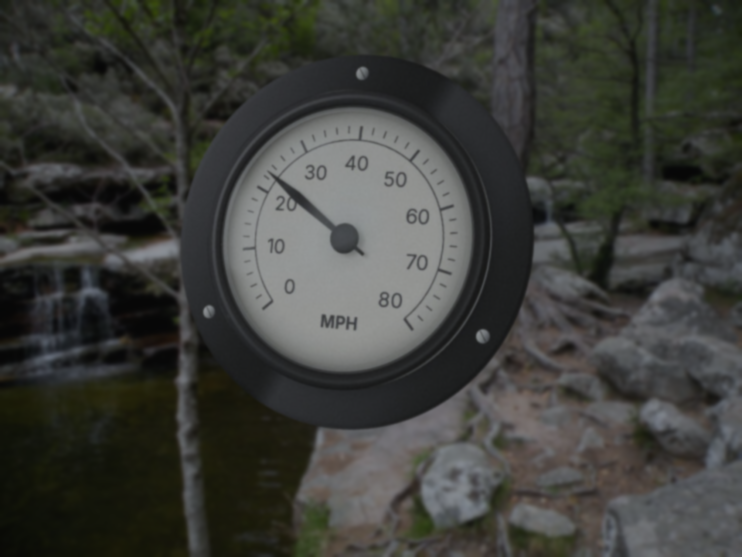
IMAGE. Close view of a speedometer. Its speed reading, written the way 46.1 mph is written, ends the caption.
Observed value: 23 mph
